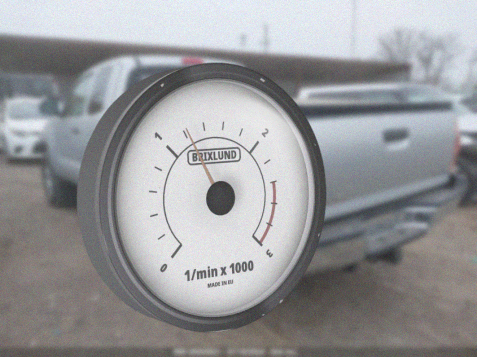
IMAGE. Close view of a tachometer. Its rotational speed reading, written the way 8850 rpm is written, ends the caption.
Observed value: 1200 rpm
